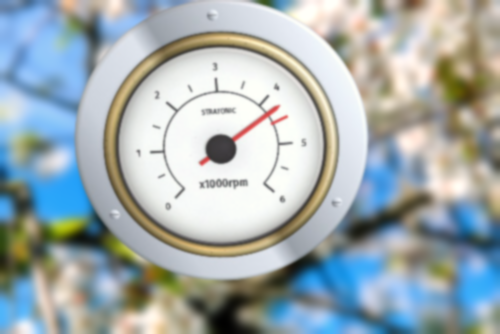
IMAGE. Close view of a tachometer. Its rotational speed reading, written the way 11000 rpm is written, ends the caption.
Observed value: 4250 rpm
